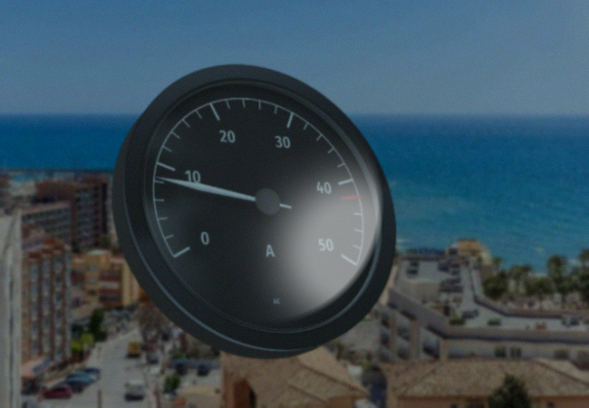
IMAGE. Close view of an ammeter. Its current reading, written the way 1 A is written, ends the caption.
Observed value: 8 A
